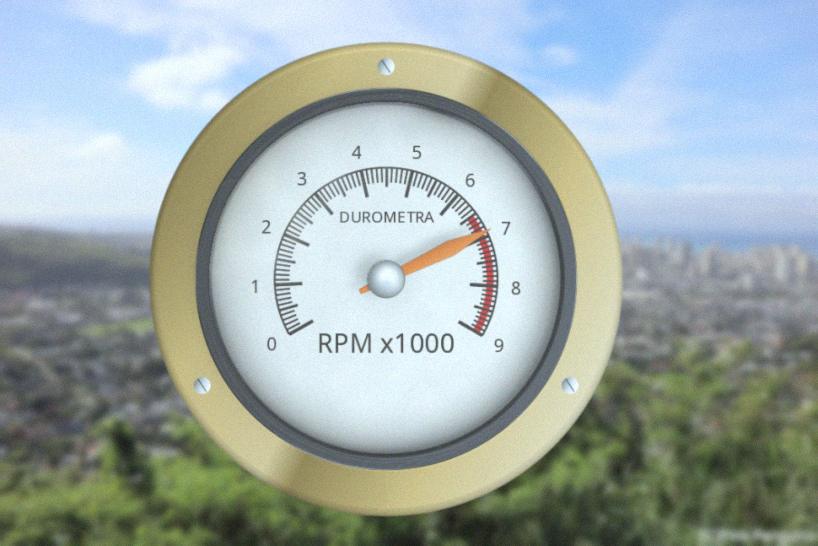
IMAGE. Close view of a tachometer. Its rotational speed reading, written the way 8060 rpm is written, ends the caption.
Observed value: 6900 rpm
